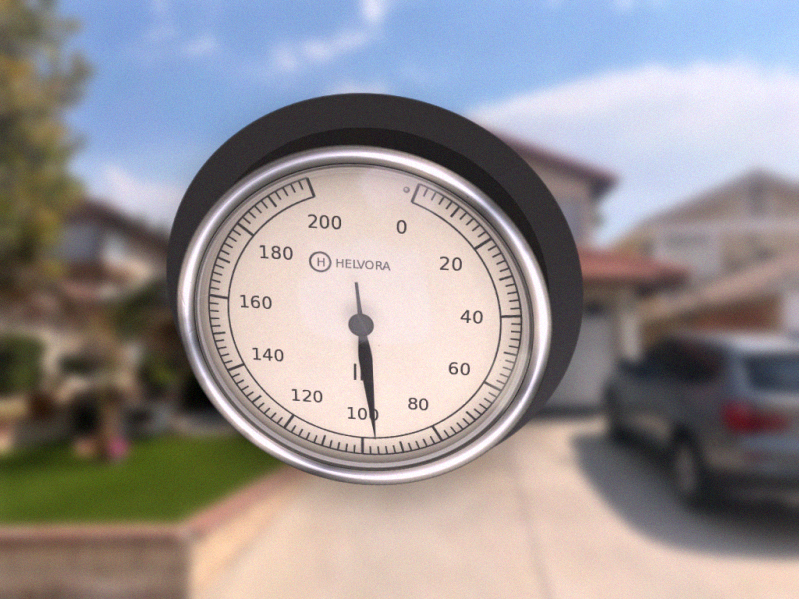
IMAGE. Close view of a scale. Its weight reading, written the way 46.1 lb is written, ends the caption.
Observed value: 96 lb
